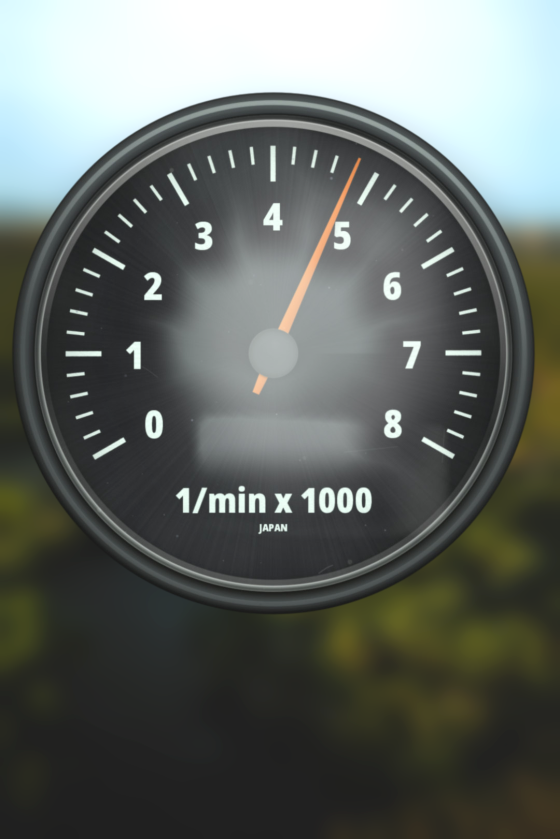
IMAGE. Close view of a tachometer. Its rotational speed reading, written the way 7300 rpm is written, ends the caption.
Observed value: 4800 rpm
